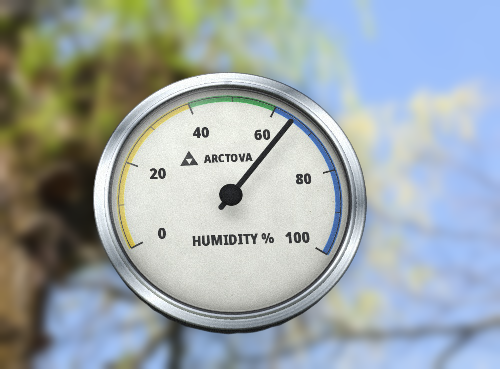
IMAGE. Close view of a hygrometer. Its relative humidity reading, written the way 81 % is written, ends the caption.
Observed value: 65 %
